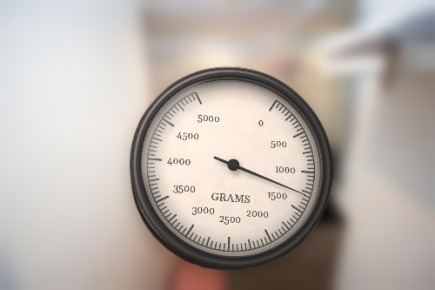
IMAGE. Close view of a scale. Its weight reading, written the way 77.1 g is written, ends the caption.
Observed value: 1300 g
